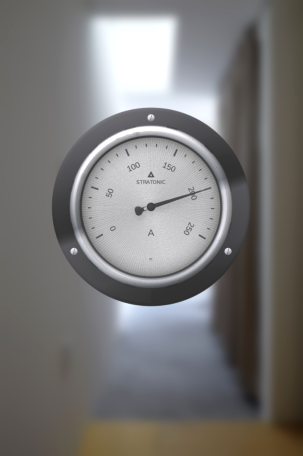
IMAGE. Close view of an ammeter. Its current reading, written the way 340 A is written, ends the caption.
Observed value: 200 A
